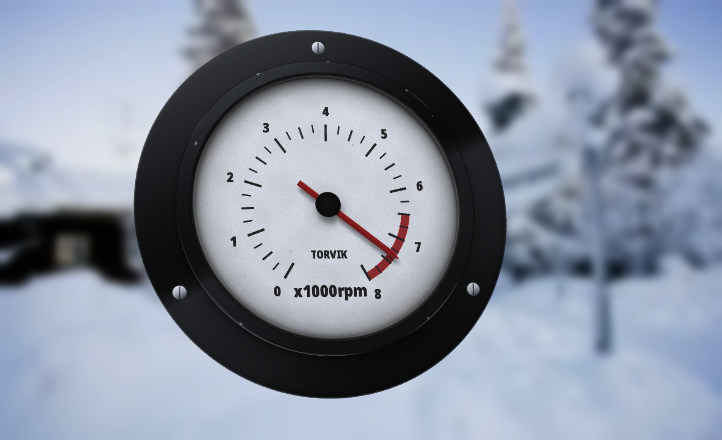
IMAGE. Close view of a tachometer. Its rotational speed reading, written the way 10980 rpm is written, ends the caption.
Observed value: 7375 rpm
